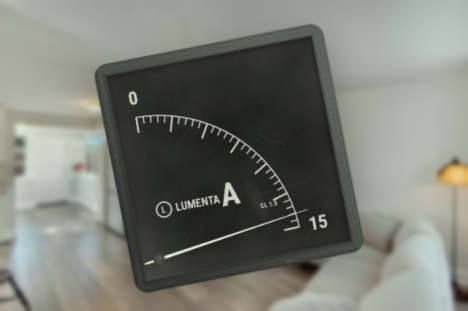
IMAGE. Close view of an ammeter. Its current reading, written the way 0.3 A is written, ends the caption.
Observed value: 14 A
